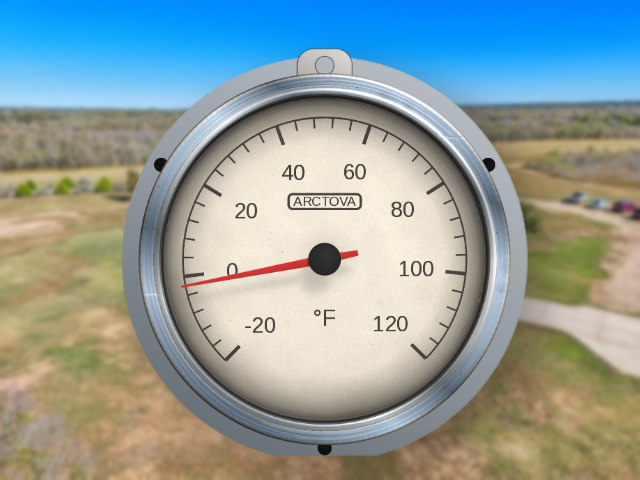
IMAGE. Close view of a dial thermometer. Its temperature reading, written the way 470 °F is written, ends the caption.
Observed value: -2 °F
